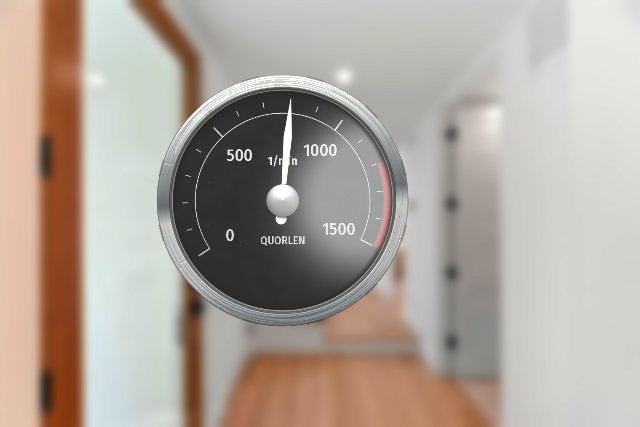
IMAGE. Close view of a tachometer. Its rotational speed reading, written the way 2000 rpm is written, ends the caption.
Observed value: 800 rpm
